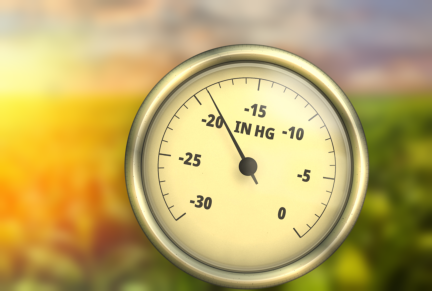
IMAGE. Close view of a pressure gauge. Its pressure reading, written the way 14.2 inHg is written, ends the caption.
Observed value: -19 inHg
